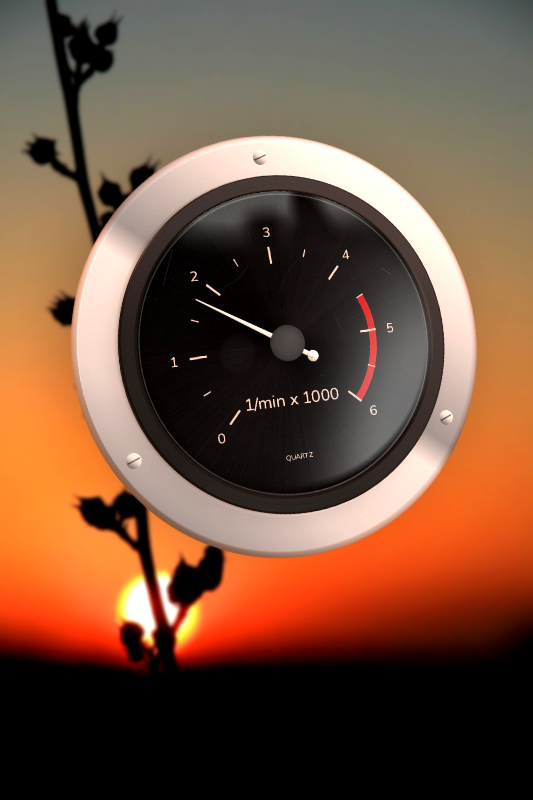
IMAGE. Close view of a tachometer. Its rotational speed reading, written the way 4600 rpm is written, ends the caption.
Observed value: 1750 rpm
